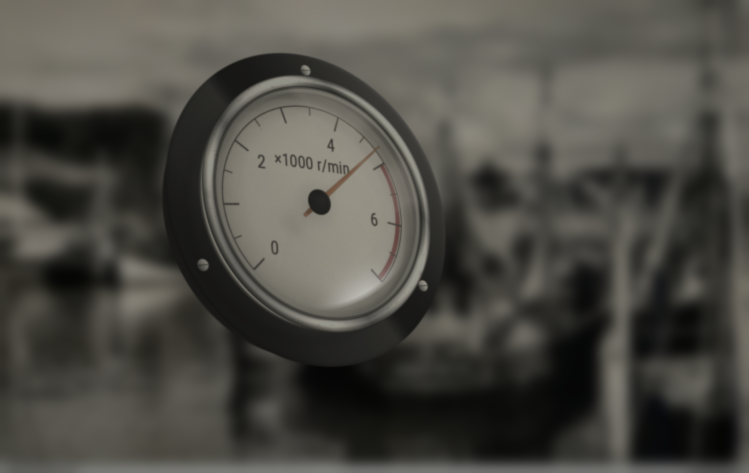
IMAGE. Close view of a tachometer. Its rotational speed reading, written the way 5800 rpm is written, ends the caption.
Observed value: 4750 rpm
